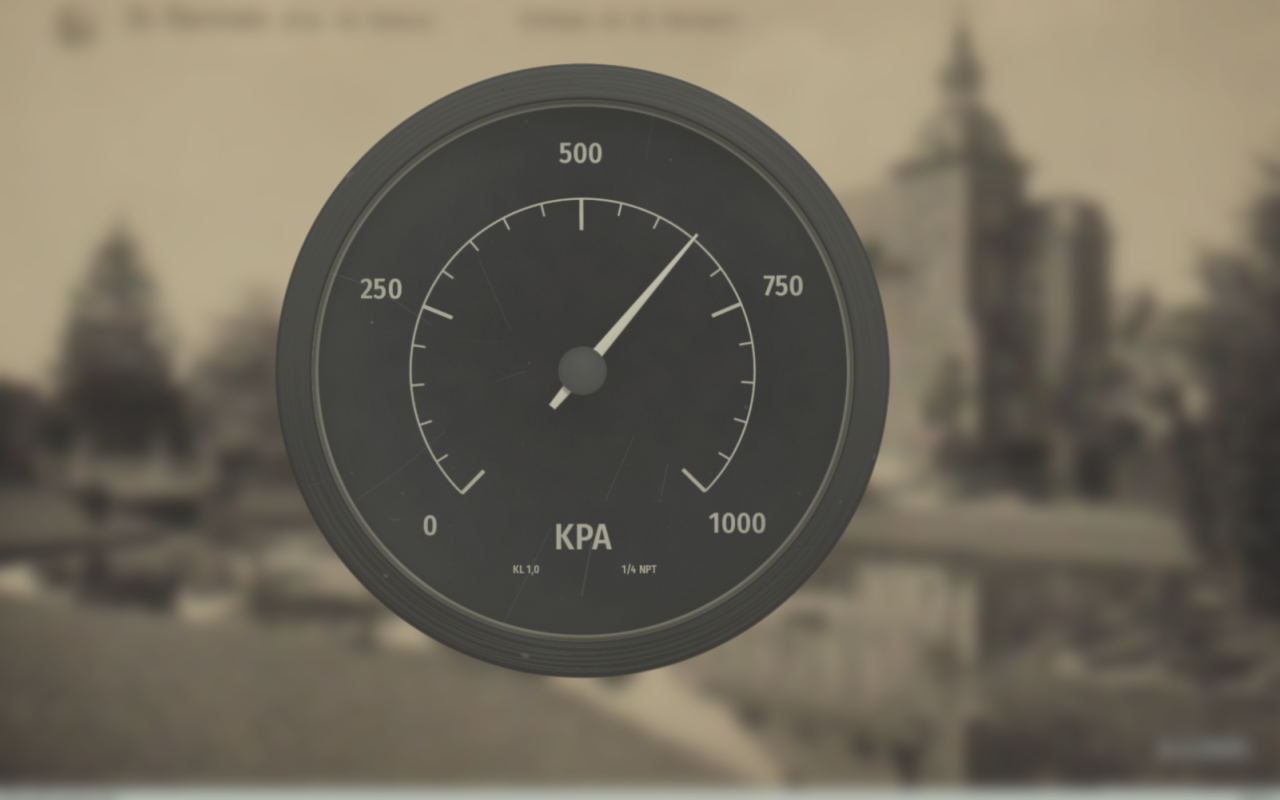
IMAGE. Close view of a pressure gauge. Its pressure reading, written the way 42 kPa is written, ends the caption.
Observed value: 650 kPa
